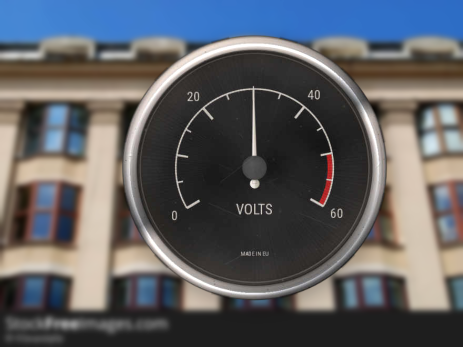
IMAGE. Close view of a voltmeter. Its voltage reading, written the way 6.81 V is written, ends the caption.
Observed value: 30 V
